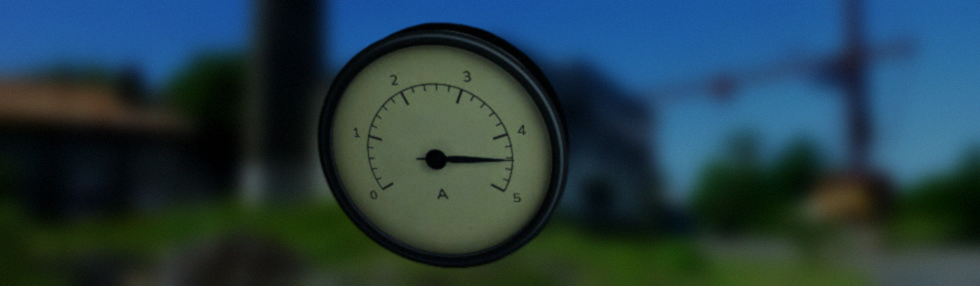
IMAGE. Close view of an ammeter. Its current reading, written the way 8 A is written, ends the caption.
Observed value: 4.4 A
